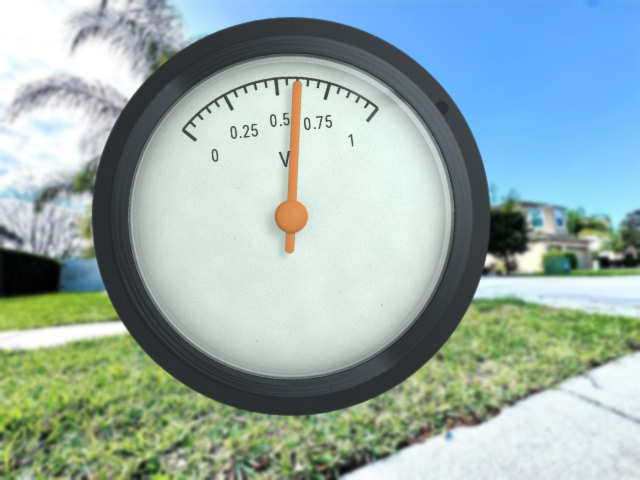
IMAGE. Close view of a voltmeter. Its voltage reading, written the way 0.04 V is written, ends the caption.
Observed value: 0.6 V
